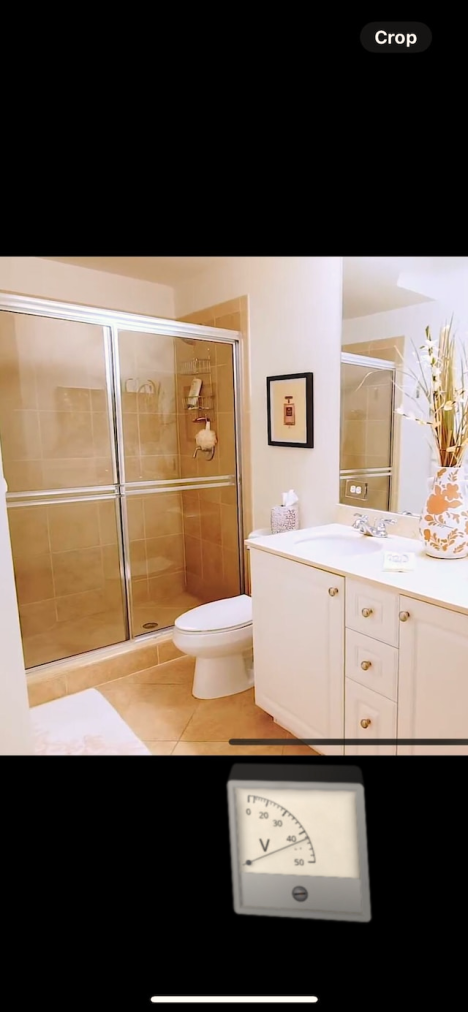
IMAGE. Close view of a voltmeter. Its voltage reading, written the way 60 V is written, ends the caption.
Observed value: 42 V
